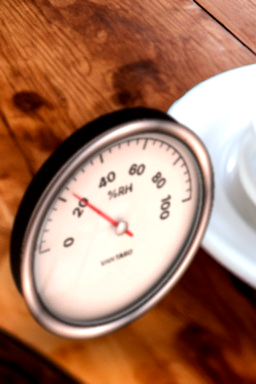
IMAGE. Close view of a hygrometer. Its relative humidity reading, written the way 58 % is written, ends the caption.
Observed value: 24 %
